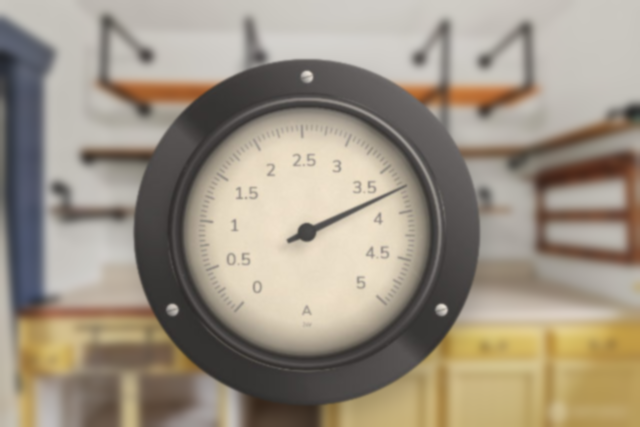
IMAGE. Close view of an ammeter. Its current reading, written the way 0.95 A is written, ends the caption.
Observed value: 3.75 A
